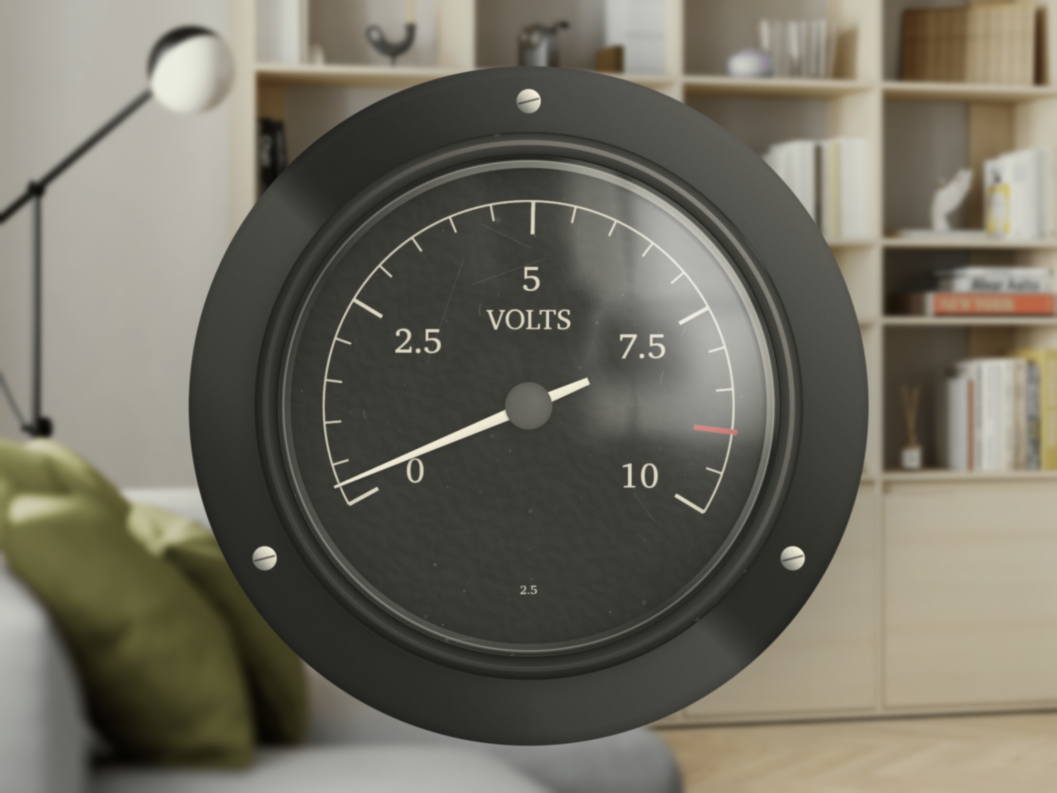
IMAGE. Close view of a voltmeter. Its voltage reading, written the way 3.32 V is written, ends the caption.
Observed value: 0.25 V
